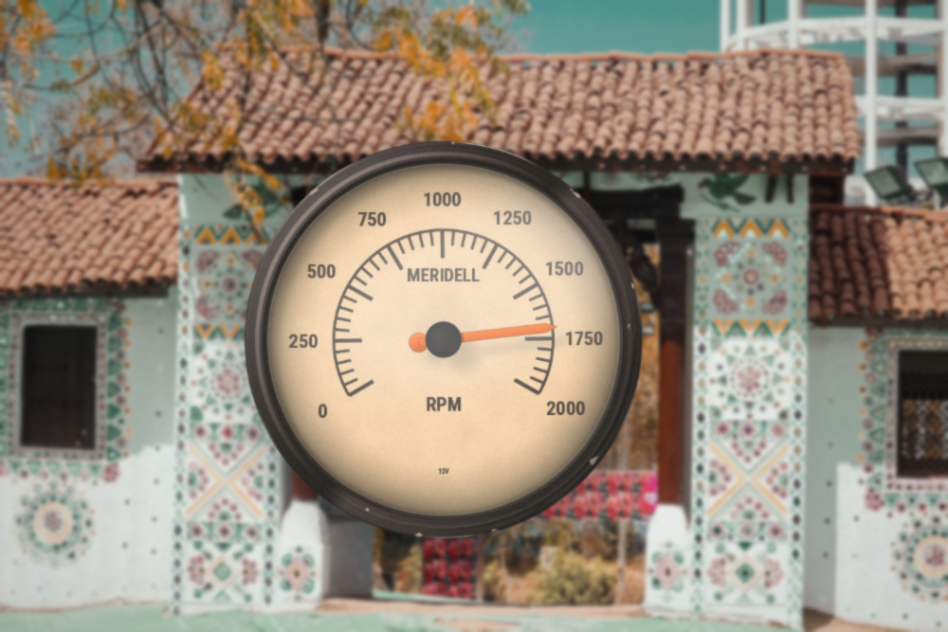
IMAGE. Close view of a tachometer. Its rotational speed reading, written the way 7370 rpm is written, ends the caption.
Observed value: 1700 rpm
